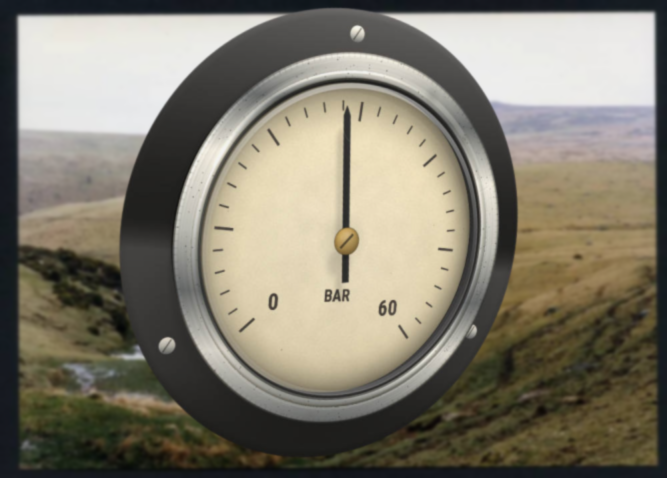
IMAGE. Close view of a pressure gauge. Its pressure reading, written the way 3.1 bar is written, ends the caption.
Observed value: 28 bar
